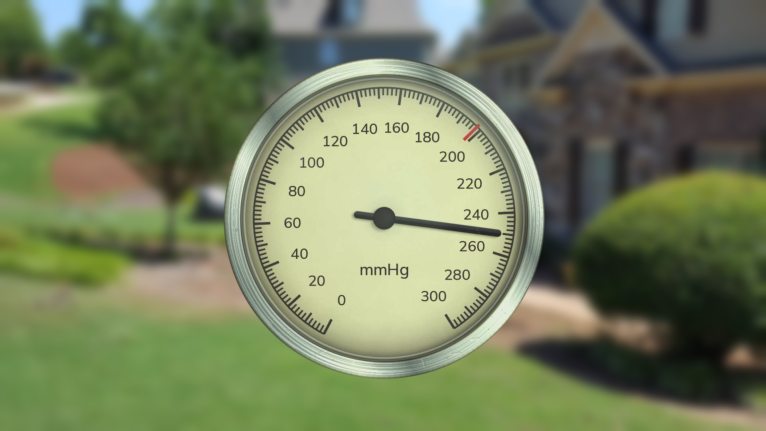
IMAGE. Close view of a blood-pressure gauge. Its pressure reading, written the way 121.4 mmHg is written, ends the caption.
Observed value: 250 mmHg
